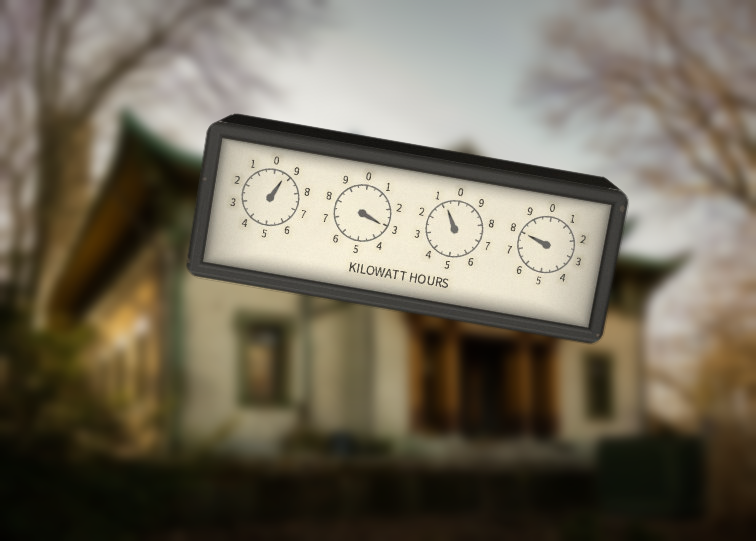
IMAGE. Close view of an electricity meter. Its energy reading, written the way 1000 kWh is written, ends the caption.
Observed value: 9308 kWh
